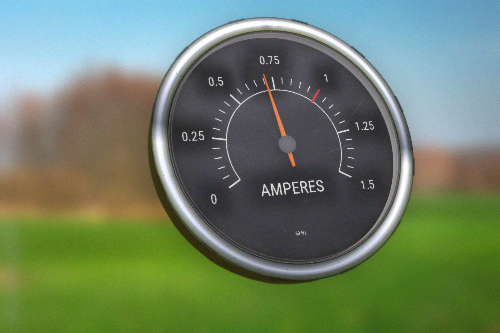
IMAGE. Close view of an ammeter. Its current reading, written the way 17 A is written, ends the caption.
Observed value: 0.7 A
